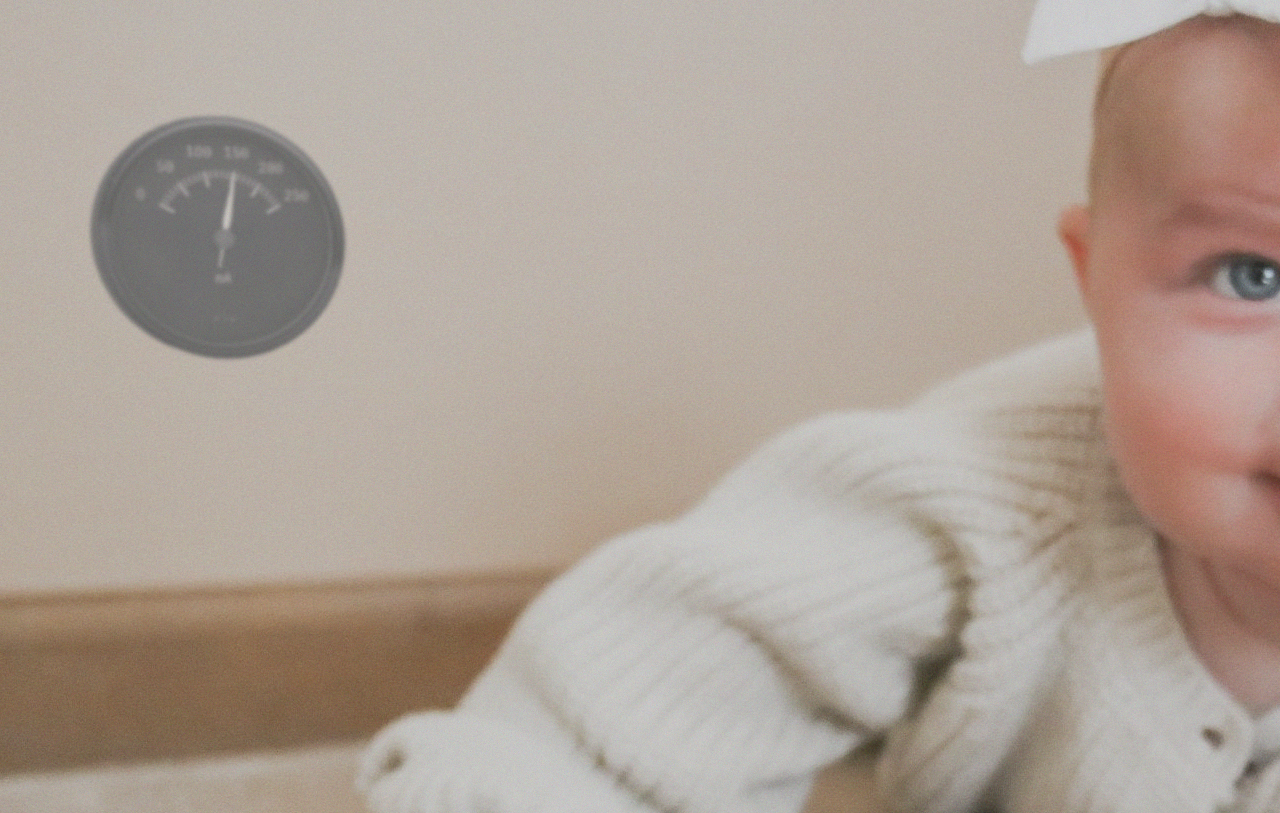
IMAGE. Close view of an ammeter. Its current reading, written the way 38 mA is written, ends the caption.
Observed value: 150 mA
